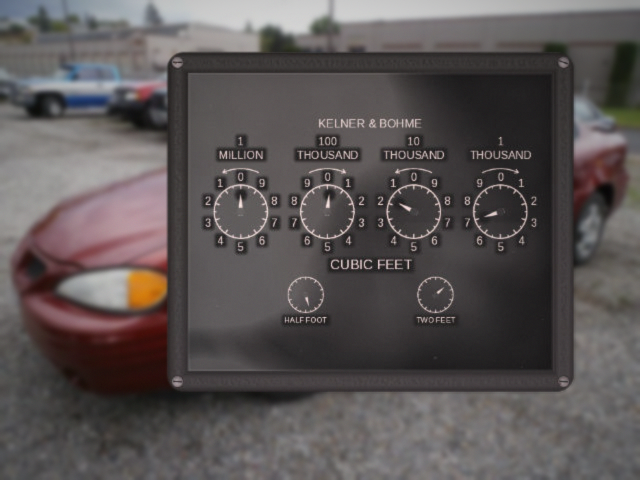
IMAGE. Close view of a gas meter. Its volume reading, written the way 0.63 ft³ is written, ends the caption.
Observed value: 1700 ft³
